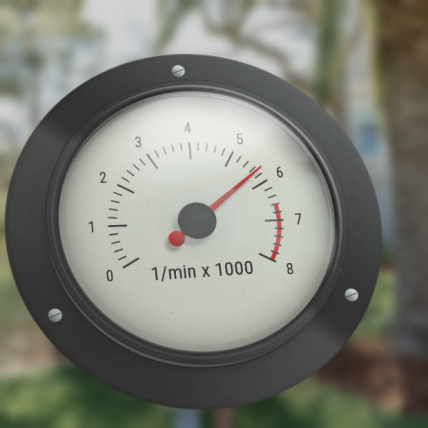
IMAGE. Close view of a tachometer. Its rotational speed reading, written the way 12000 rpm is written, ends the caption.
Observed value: 5700 rpm
